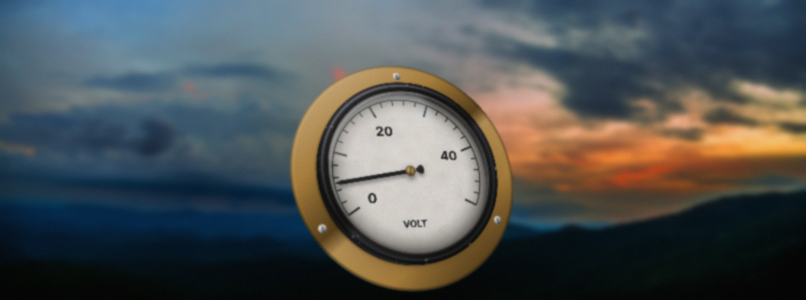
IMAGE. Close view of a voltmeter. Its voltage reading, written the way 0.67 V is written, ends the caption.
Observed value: 5 V
